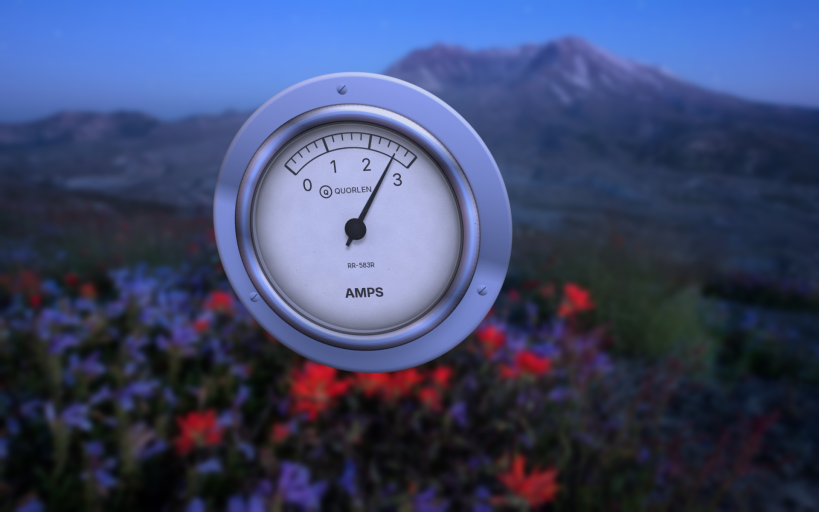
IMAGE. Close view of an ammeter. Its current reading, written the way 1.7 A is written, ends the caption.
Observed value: 2.6 A
